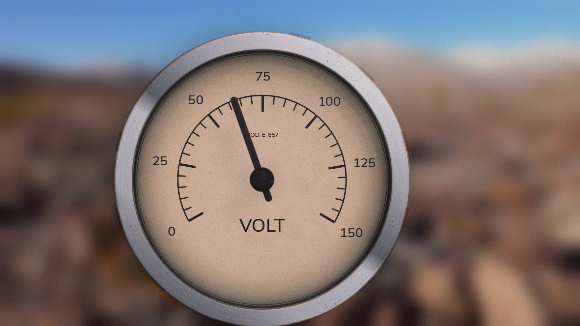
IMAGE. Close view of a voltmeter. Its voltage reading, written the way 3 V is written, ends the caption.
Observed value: 62.5 V
